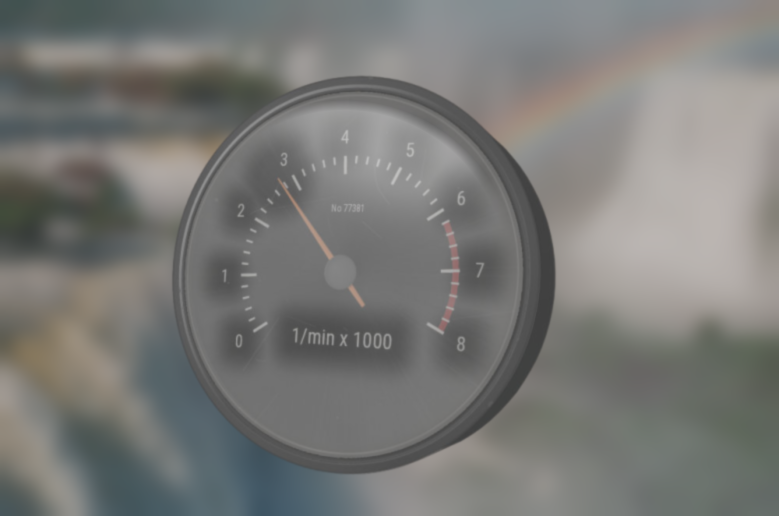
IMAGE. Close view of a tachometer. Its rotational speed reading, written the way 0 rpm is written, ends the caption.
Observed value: 2800 rpm
